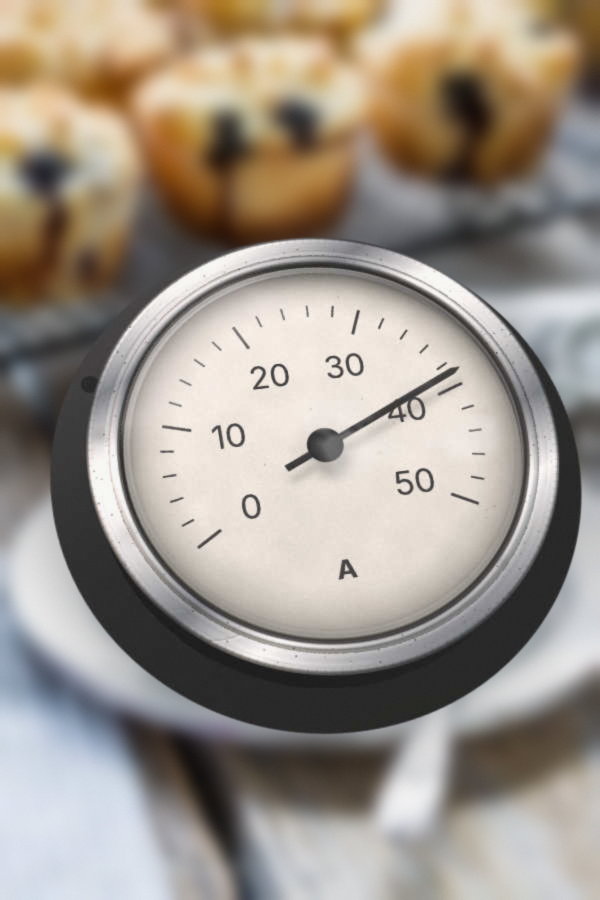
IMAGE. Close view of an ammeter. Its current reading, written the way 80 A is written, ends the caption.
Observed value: 39 A
